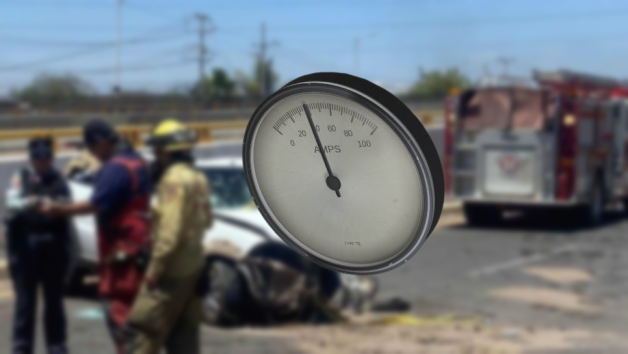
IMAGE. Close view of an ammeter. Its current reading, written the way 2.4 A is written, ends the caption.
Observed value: 40 A
